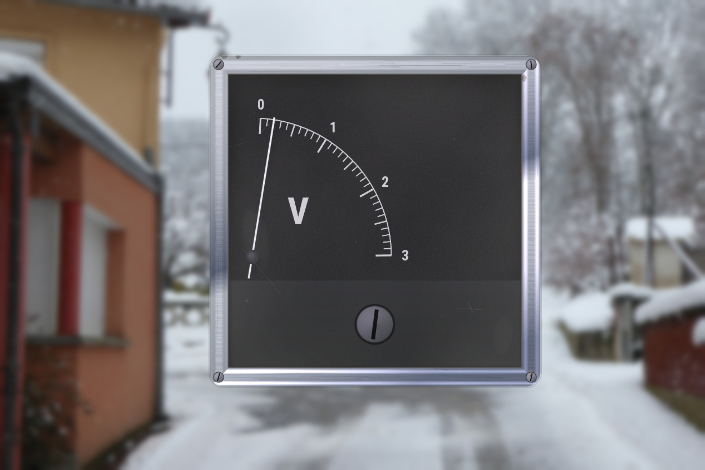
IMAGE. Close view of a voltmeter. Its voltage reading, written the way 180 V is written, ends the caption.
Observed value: 0.2 V
